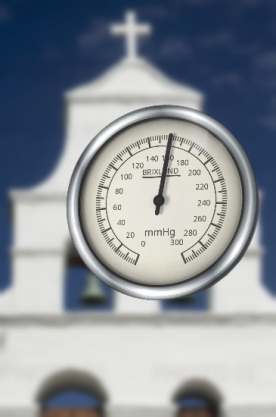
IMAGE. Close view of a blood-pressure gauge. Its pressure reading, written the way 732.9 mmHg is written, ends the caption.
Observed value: 160 mmHg
